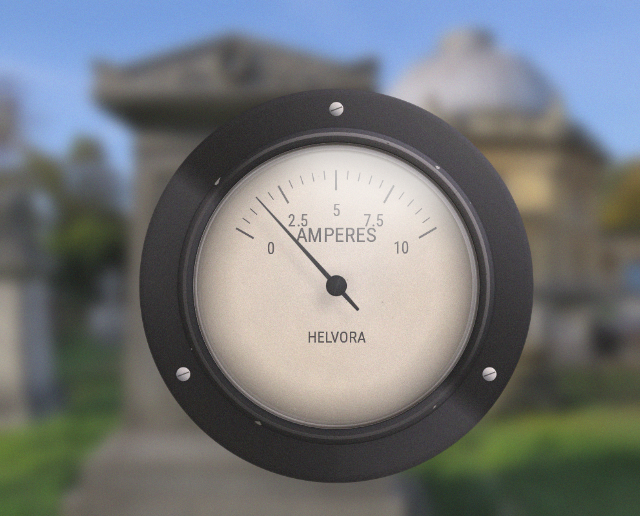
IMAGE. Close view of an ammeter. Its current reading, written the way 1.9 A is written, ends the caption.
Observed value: 1.5 A
